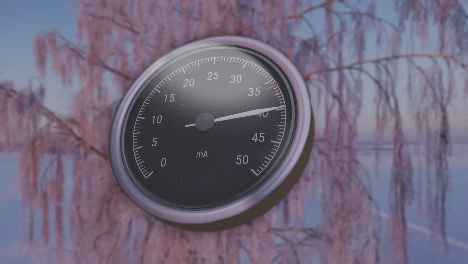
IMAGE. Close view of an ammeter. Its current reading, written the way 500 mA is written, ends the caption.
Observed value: 40 mA
